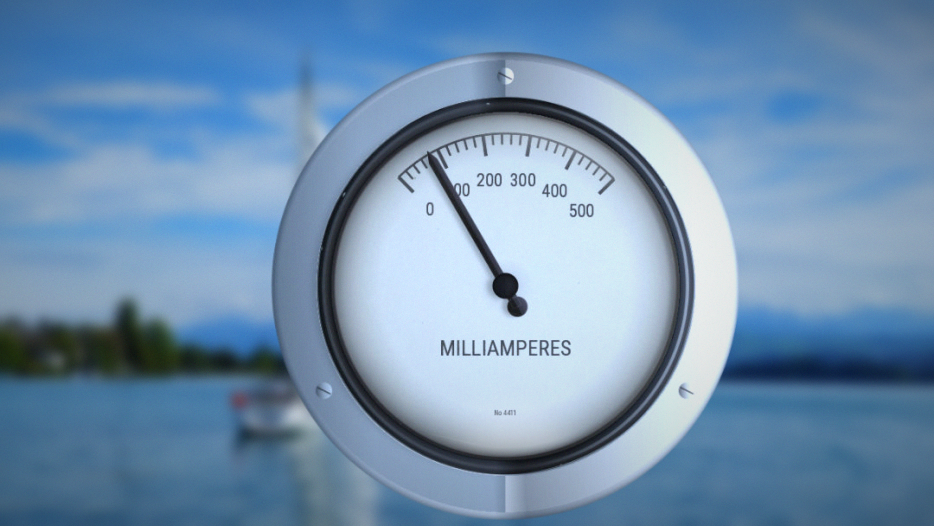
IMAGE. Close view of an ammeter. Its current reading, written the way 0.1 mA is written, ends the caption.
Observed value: 80 mA
